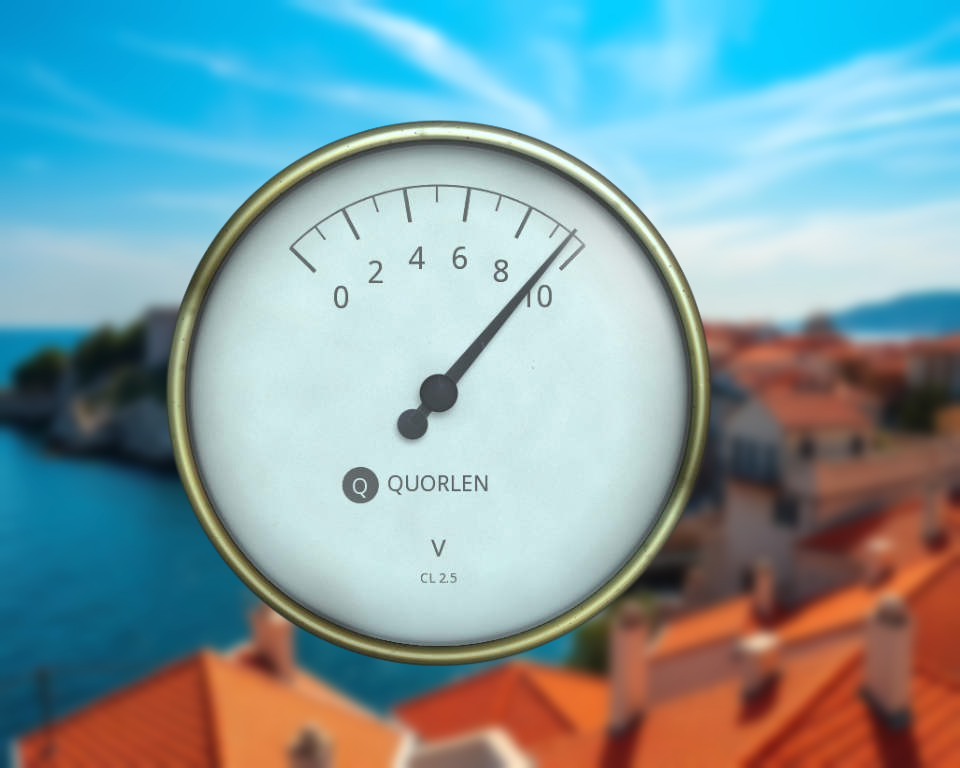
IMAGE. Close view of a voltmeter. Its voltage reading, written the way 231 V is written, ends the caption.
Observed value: 9.5 V
